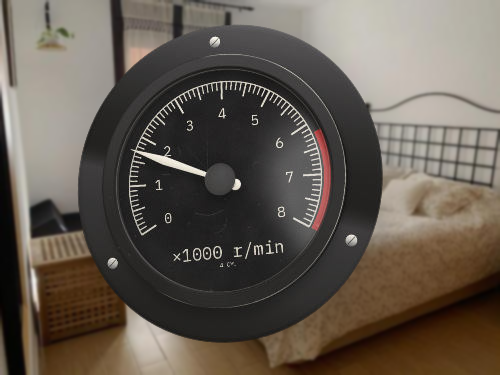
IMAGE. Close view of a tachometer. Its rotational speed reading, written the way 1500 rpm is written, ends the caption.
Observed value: 1700 rpm
